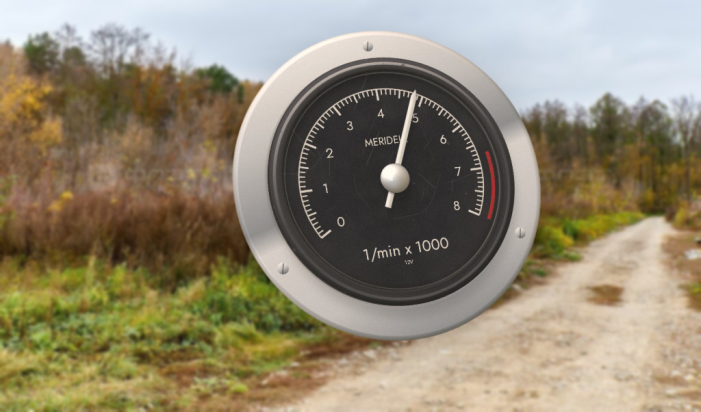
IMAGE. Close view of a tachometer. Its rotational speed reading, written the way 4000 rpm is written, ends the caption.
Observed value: 4800 rpm
